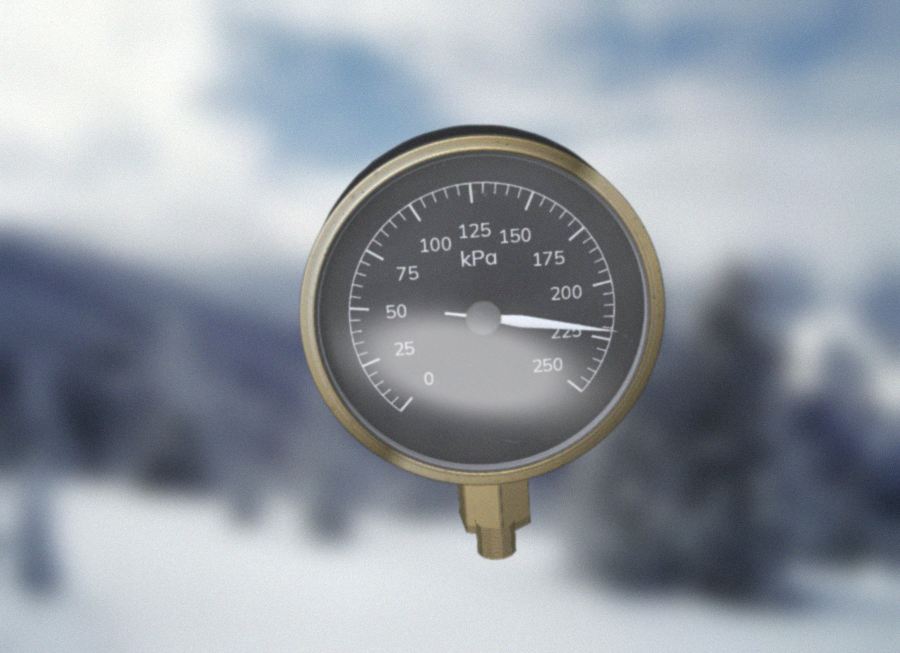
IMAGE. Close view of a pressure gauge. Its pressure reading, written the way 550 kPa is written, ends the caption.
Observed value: 220 kPa
